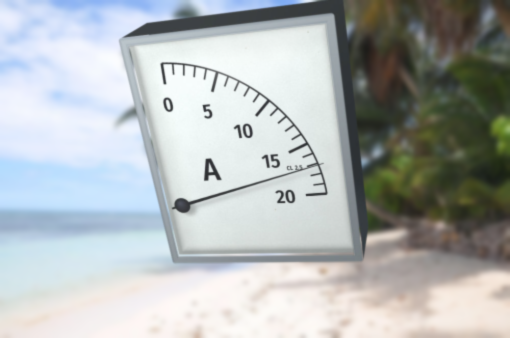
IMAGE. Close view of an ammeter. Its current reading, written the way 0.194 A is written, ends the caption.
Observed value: 17 A
